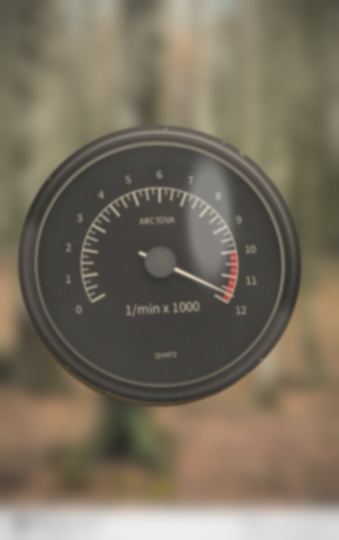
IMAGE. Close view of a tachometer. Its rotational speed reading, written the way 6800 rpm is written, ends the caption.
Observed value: 11750 rpm
